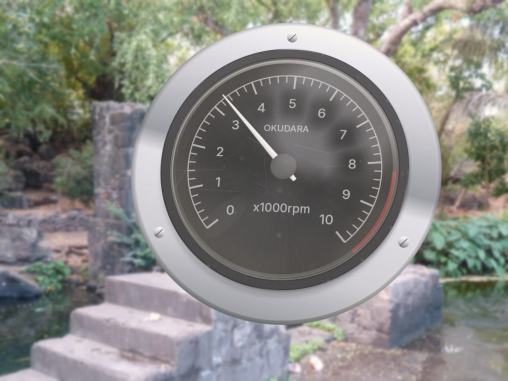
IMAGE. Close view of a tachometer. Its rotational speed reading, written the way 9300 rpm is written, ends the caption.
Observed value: 3300 rpm
